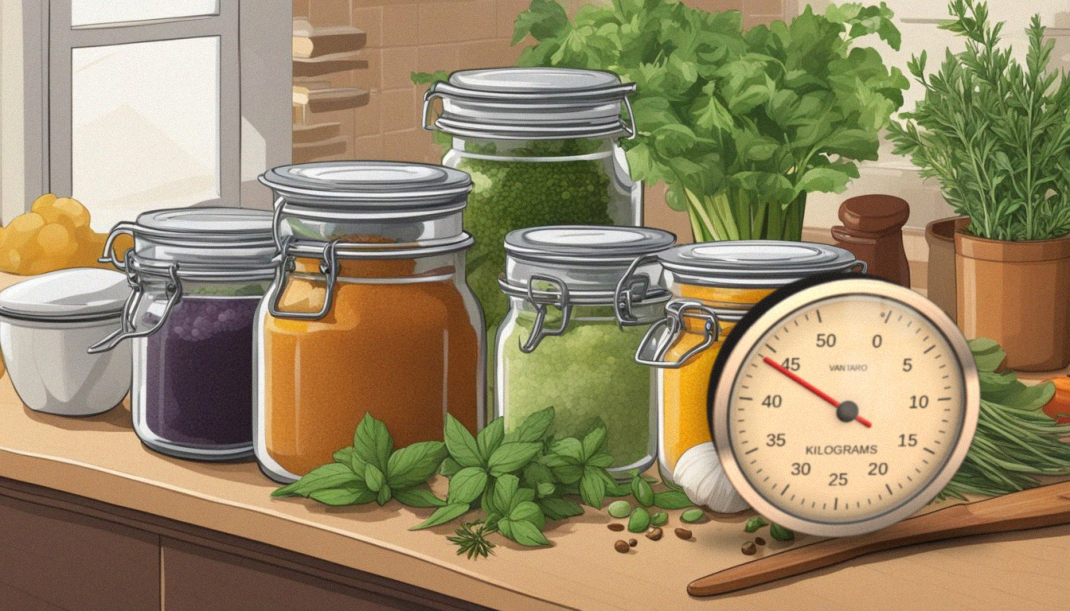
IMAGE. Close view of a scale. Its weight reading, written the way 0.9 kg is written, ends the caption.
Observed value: 44 kg
